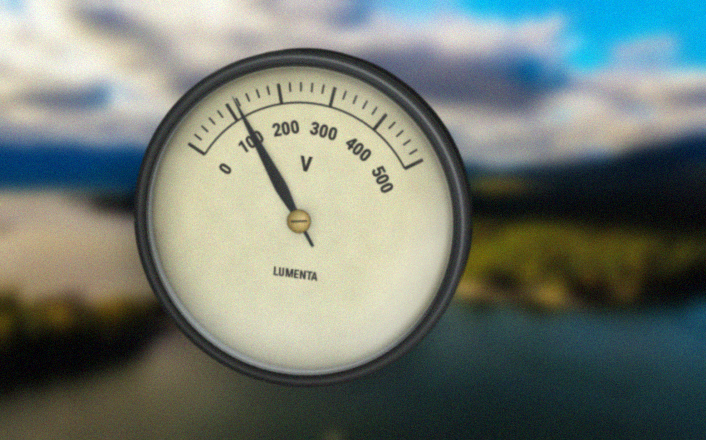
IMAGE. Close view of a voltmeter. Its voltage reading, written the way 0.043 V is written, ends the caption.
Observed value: 120 V
